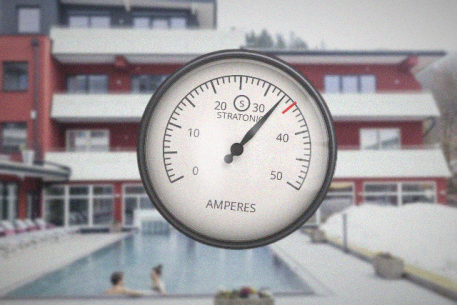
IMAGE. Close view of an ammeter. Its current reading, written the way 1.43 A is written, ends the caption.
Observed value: 33 A
